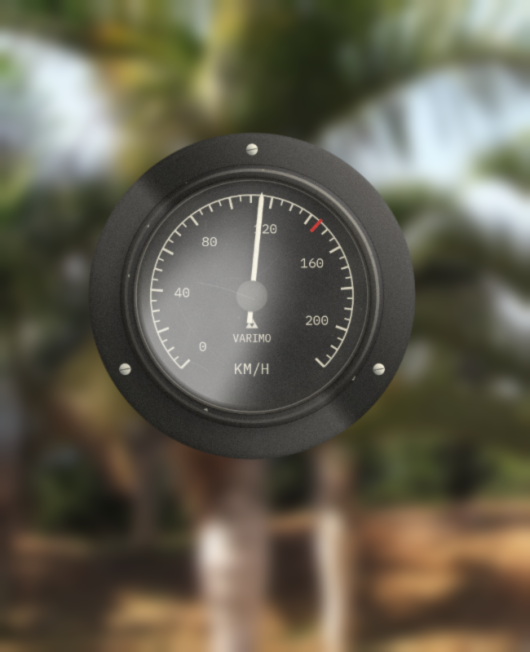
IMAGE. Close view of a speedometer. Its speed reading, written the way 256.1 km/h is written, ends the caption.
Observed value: 115 km/h
